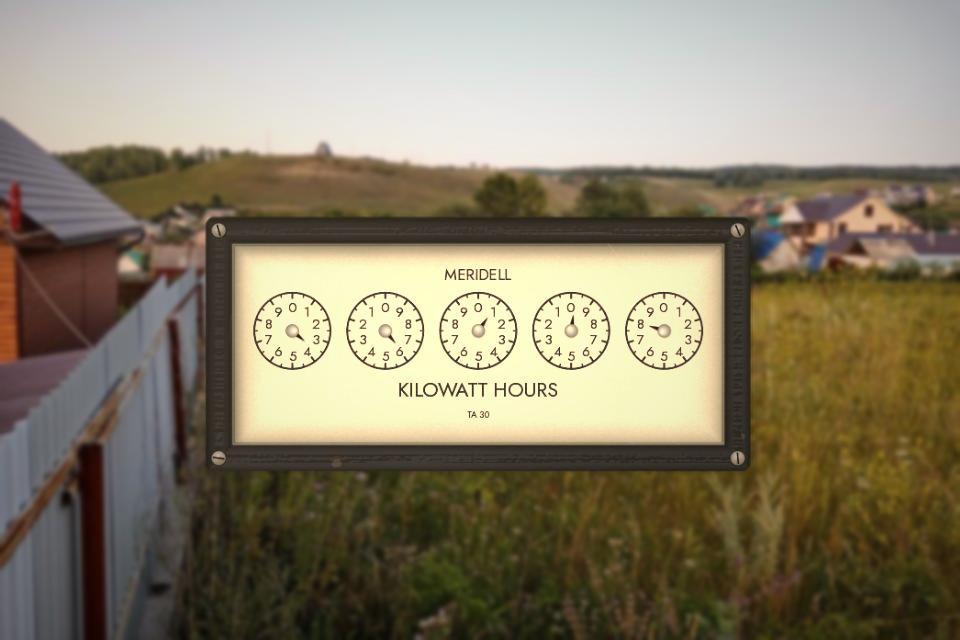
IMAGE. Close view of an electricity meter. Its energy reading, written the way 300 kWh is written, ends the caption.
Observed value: 36098 kWh
